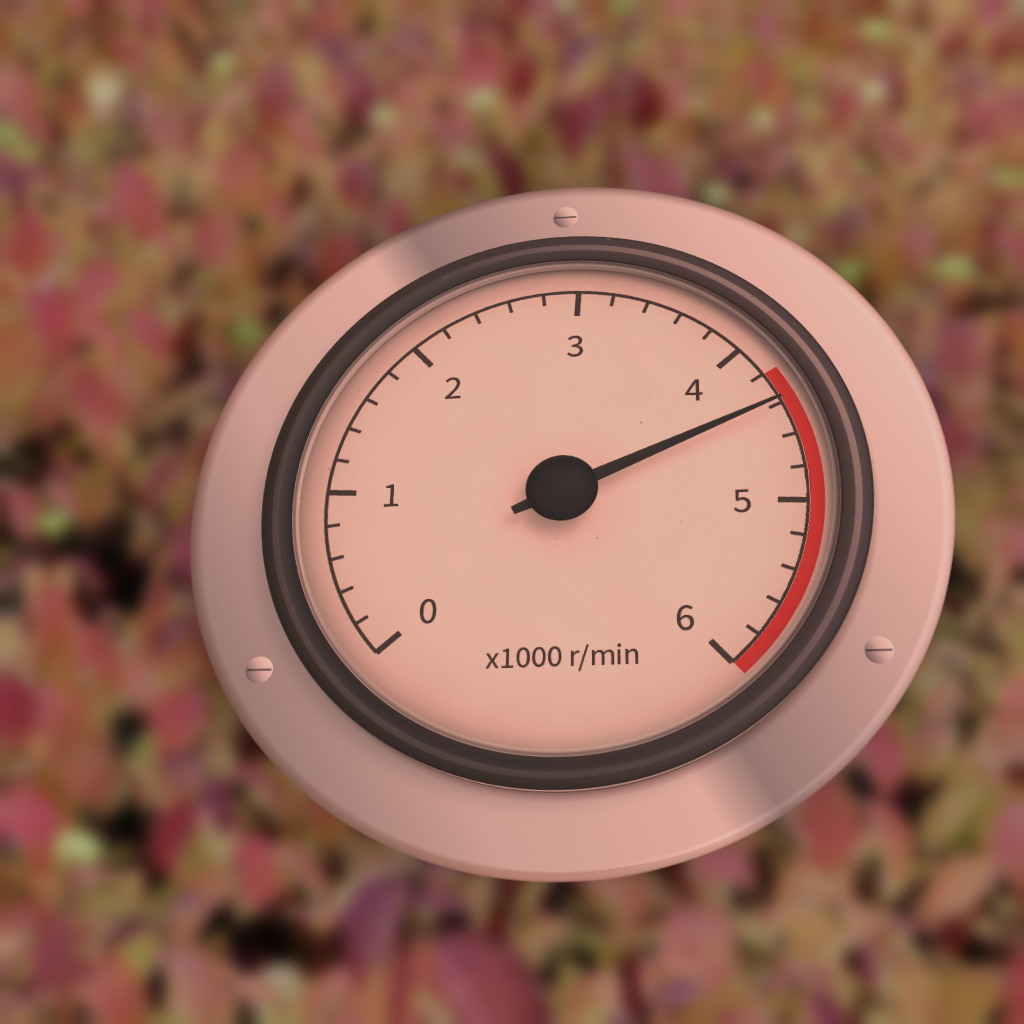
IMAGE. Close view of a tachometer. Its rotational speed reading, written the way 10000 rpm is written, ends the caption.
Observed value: 4400 rpm
